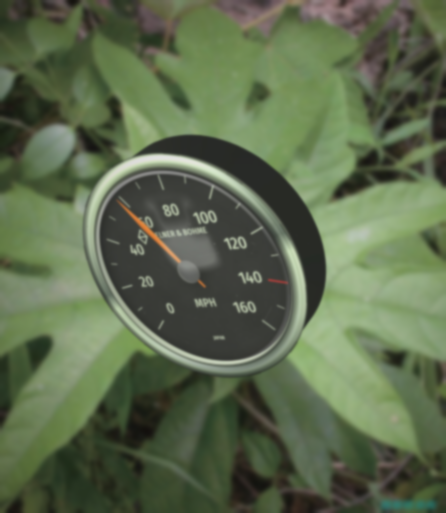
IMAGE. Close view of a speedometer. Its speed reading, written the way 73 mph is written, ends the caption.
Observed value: 60 mph
